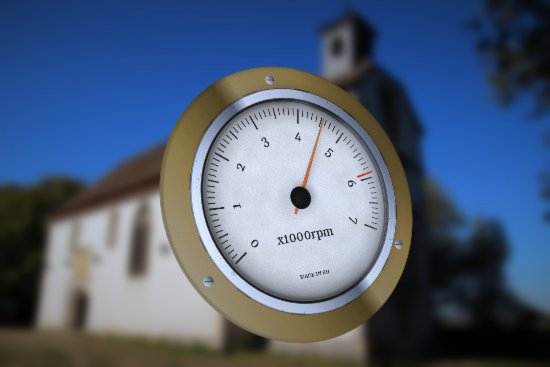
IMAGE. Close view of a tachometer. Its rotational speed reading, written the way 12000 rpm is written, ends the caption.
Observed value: 4500 rpm
